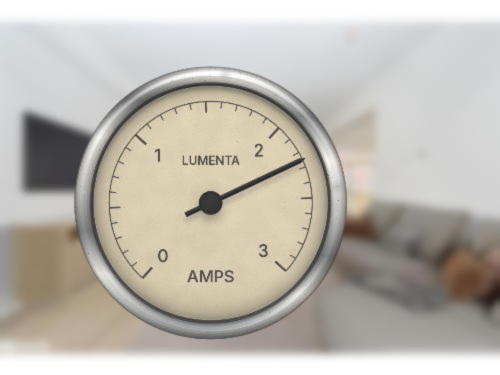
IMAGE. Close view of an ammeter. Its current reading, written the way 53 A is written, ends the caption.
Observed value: 2.25 A
